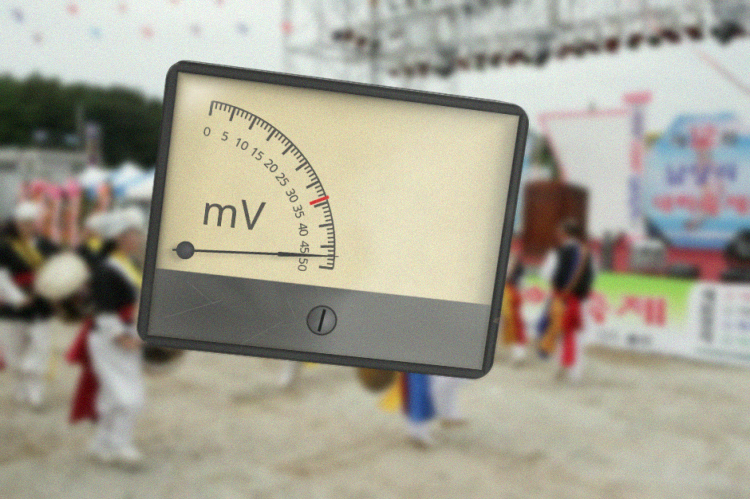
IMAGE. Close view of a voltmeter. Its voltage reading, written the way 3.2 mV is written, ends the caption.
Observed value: 47 mV
